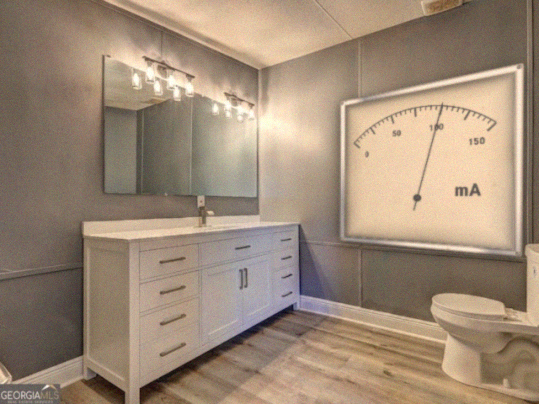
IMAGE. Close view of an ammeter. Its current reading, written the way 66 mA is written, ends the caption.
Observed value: 100 mA
